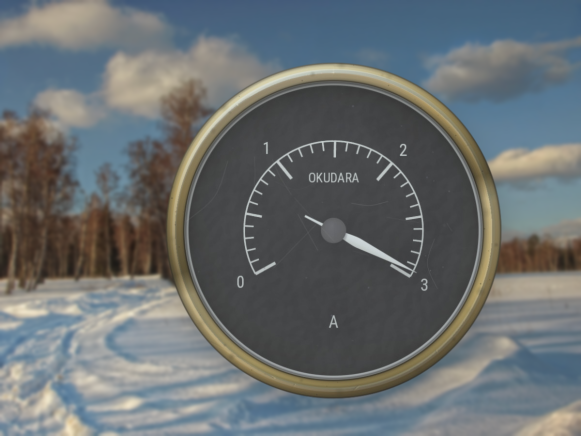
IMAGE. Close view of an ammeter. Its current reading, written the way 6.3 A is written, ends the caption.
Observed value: 2.95 A
